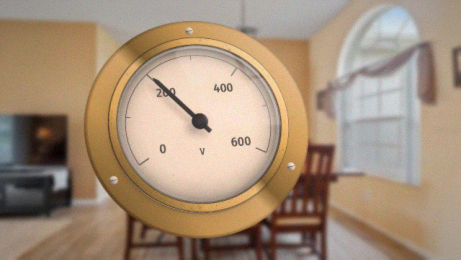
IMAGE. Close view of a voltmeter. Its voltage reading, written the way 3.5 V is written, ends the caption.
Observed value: 200 V
